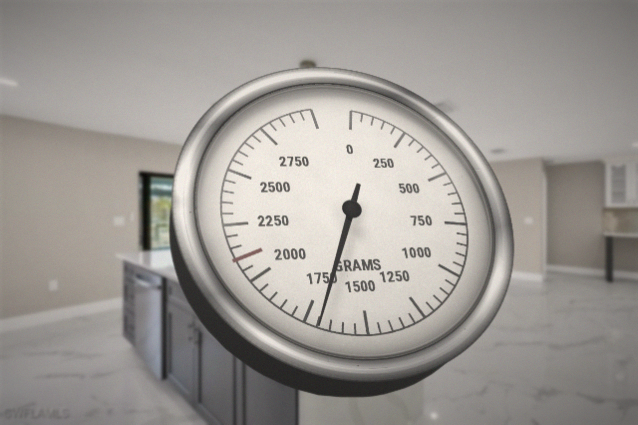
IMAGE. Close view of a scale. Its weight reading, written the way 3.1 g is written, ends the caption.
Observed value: 1700 g
